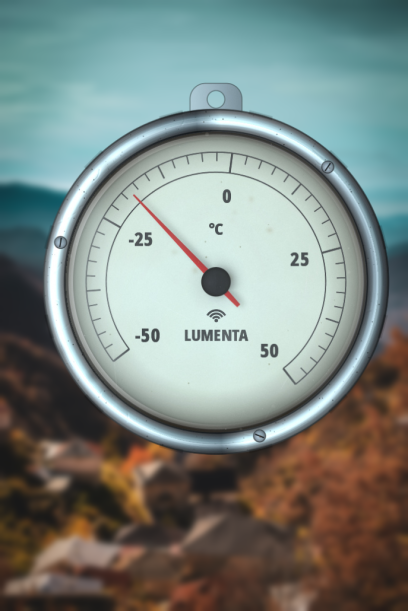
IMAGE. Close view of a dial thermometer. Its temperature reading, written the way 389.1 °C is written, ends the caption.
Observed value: -18.75 °C
